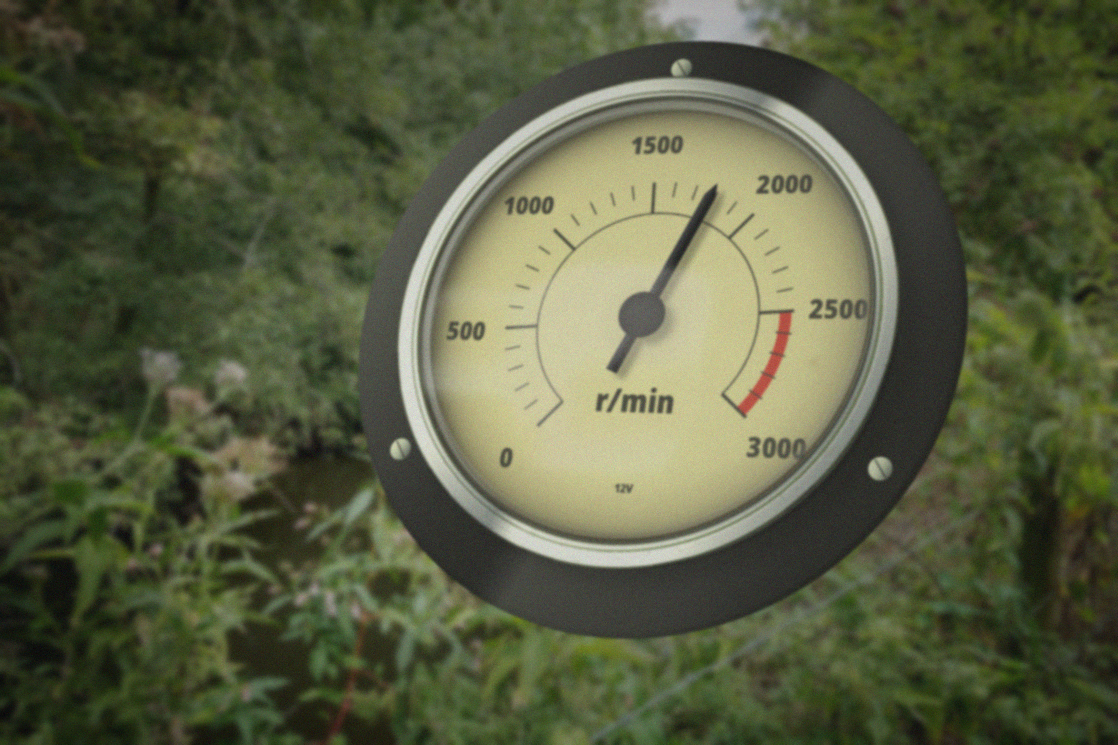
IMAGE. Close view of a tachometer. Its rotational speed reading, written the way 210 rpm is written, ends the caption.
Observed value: 1800 rpm
